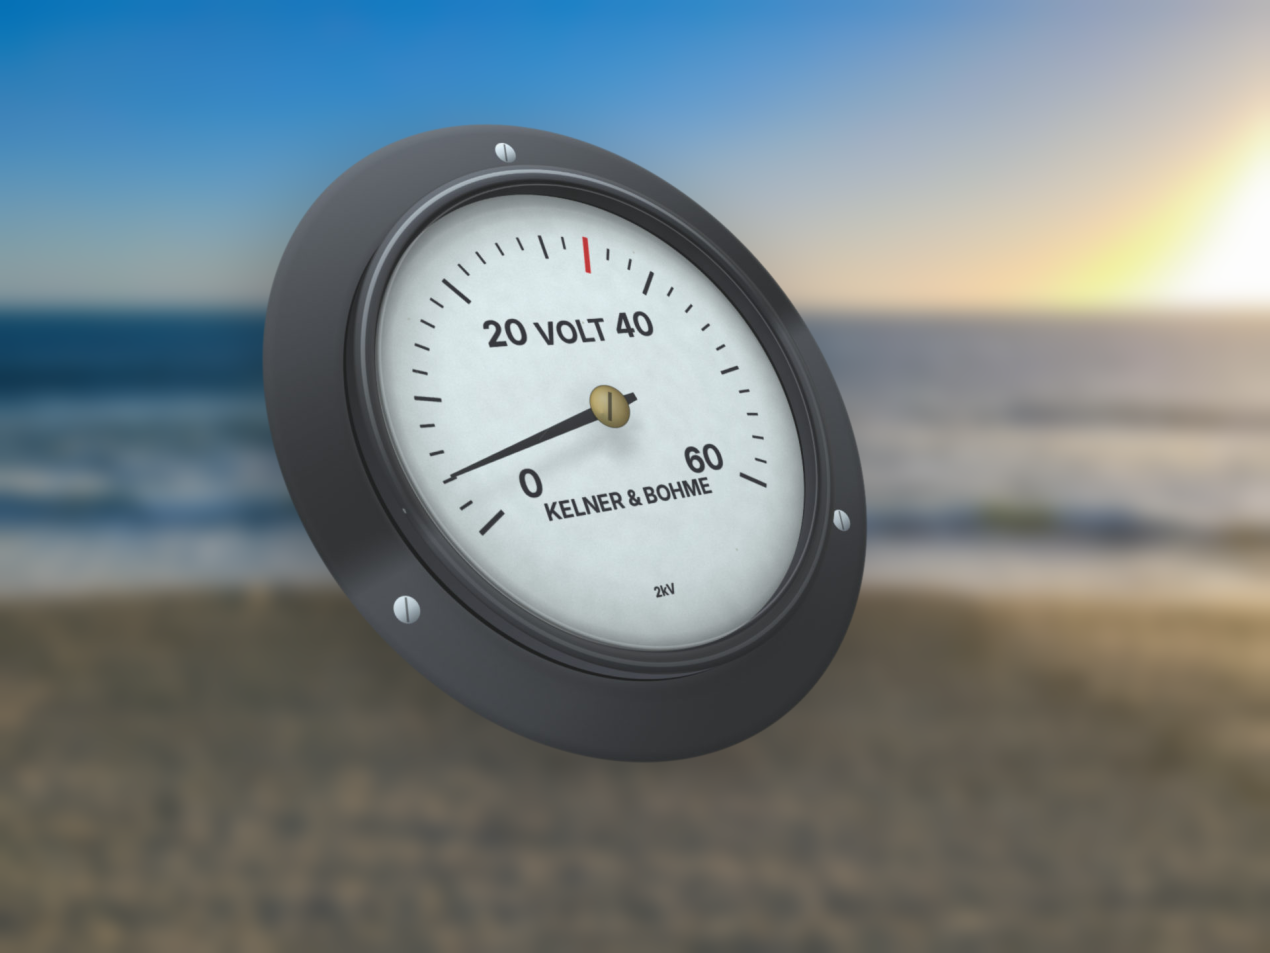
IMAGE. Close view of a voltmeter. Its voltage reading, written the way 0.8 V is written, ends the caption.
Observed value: 4 V
